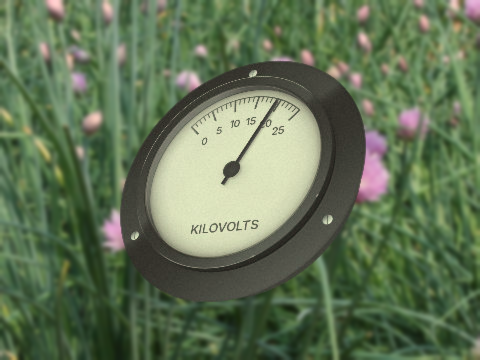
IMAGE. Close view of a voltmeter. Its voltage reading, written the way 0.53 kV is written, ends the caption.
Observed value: 20 kV
